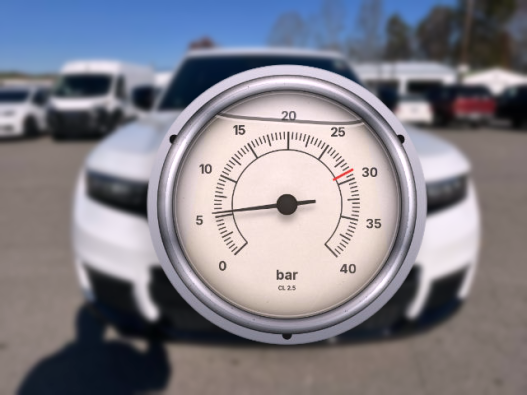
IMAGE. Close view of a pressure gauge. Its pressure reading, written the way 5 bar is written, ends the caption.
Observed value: 5.5 bar
